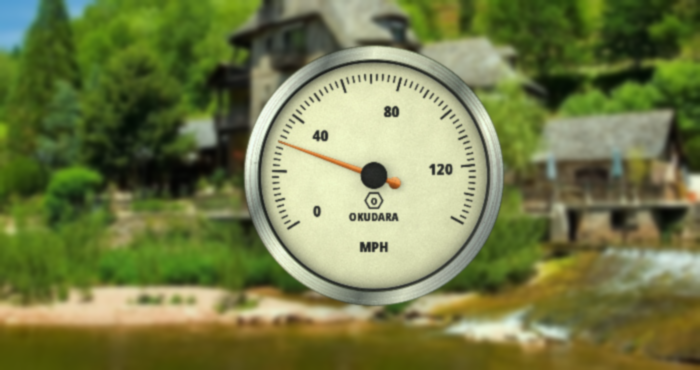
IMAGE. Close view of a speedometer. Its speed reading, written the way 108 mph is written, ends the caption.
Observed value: 30 mph
